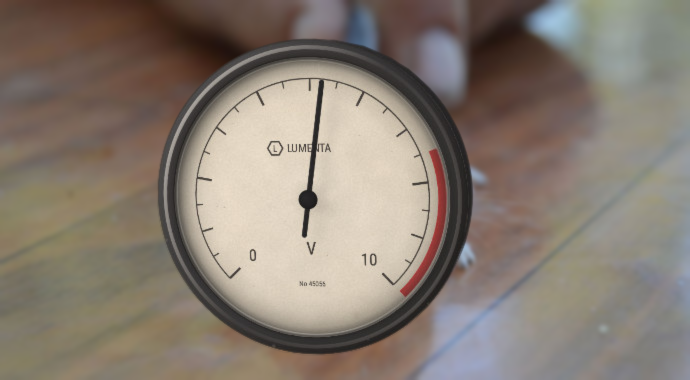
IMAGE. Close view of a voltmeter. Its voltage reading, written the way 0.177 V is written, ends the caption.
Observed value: 5.25 V
